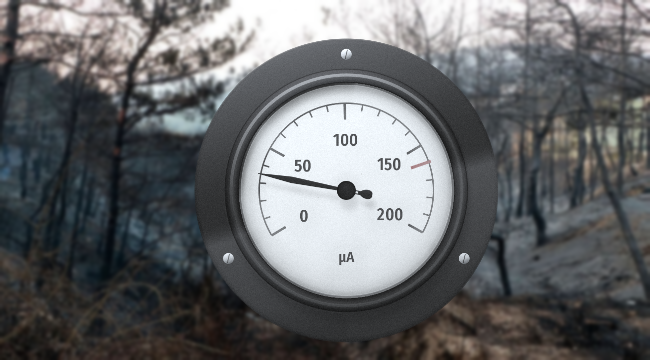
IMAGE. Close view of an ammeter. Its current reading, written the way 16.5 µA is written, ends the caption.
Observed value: 35 µA
